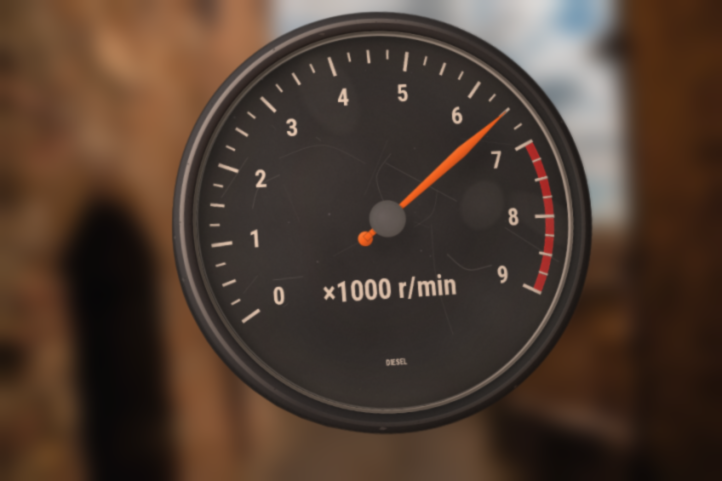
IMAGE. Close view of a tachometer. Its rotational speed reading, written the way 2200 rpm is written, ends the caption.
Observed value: 6500 rpm
